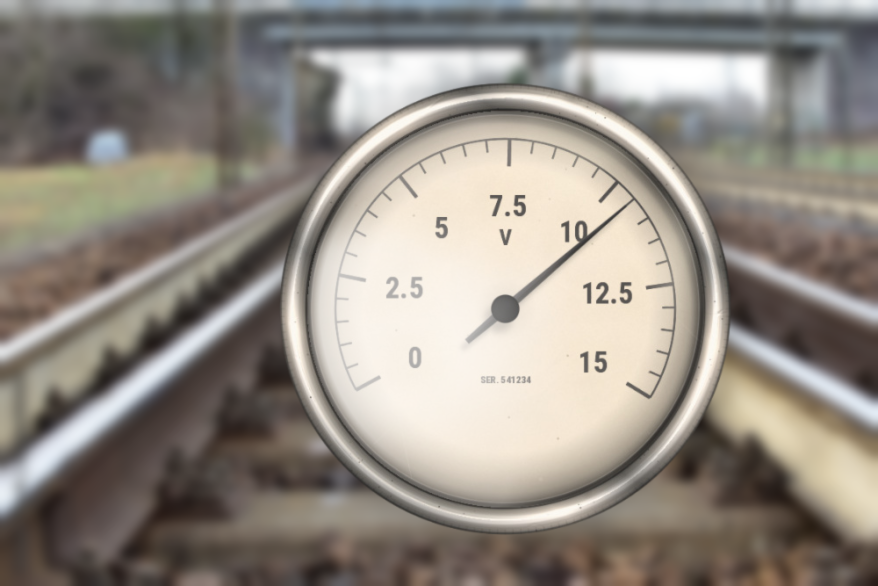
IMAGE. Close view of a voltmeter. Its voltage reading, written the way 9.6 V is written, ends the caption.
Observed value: 10.5 V
